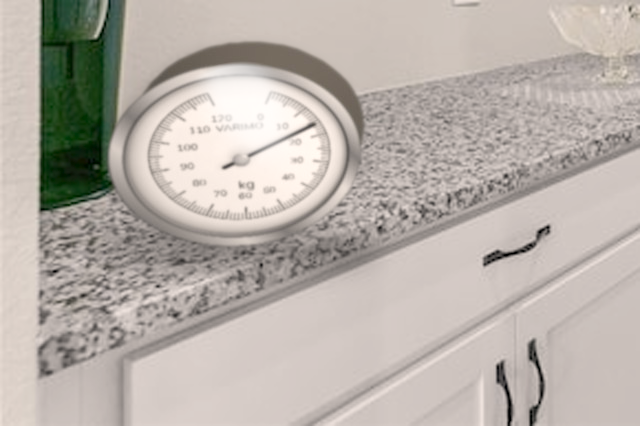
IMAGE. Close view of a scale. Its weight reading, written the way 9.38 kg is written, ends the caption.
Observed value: 15 kg
